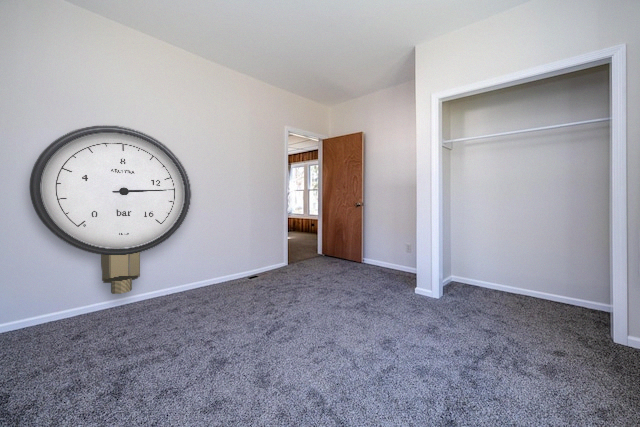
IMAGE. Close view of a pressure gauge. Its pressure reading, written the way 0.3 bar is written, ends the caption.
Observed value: 13 bar
